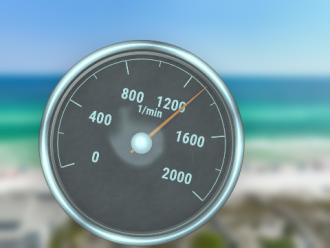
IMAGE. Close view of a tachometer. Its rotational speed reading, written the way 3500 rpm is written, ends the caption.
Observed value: 1300 rpm
